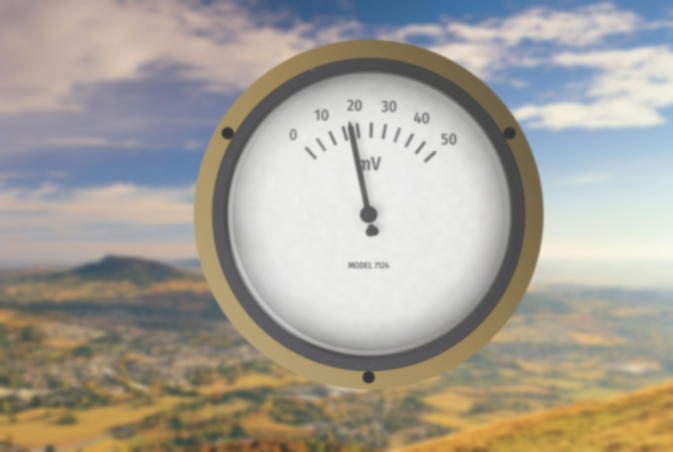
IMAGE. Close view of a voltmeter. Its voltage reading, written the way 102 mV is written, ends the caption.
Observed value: 17.5 mV
